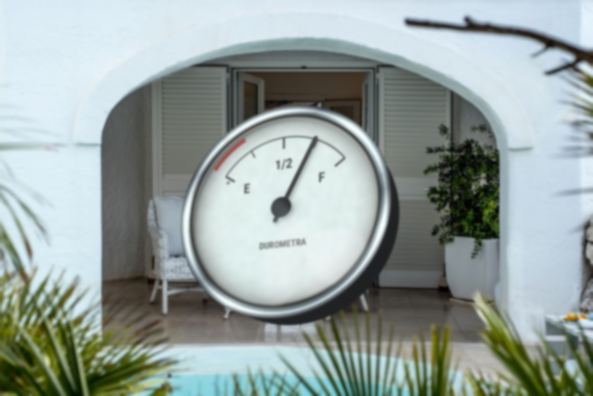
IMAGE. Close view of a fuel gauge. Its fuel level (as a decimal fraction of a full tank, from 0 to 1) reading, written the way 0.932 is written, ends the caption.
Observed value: 0.75
